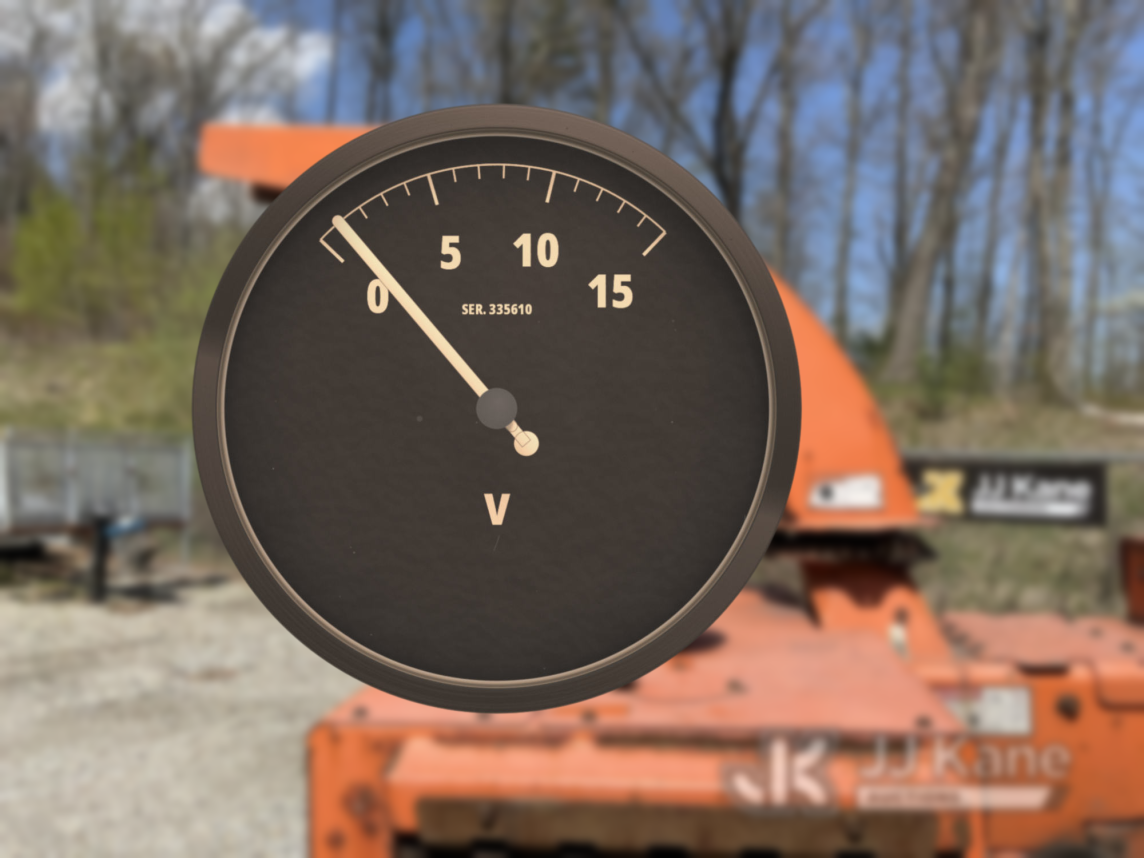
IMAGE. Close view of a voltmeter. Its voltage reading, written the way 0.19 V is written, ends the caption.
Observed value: 1 V
